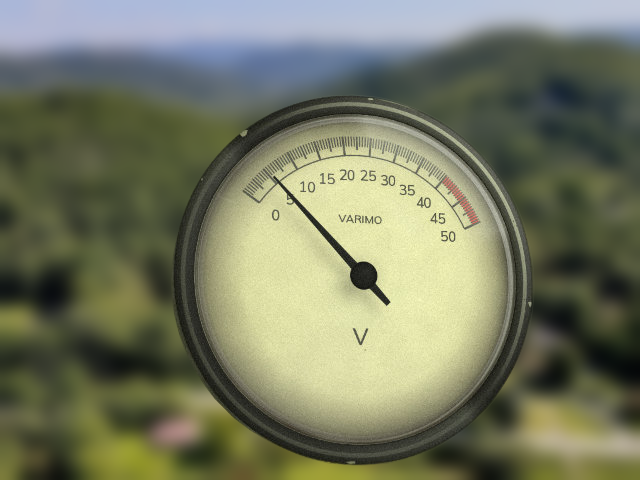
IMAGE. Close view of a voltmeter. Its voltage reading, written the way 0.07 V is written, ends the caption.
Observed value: 5 V
